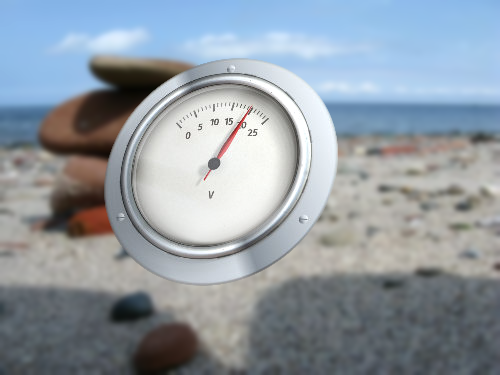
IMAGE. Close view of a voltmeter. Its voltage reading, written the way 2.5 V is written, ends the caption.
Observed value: 20 V
